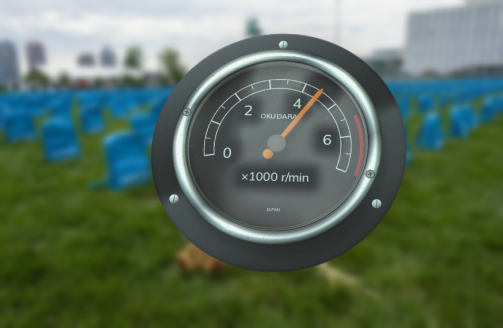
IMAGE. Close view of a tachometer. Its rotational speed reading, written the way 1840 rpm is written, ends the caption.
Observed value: 4500 rpm
